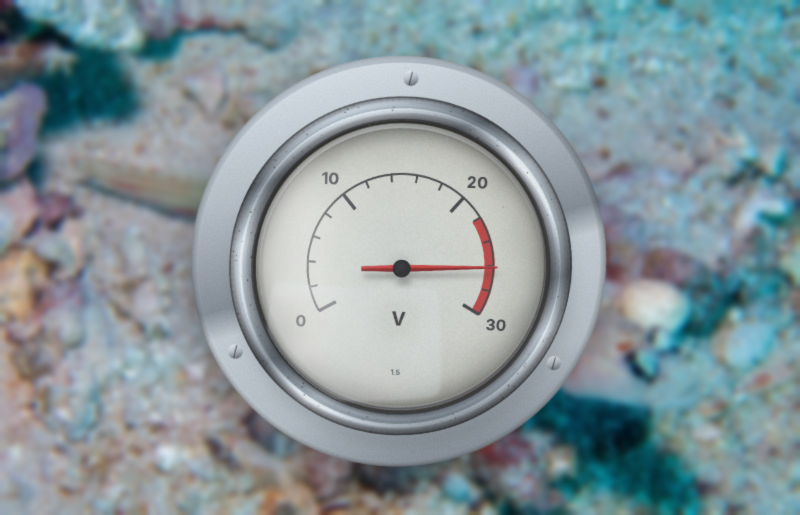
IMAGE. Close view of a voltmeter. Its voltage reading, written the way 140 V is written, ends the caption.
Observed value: 26 V
